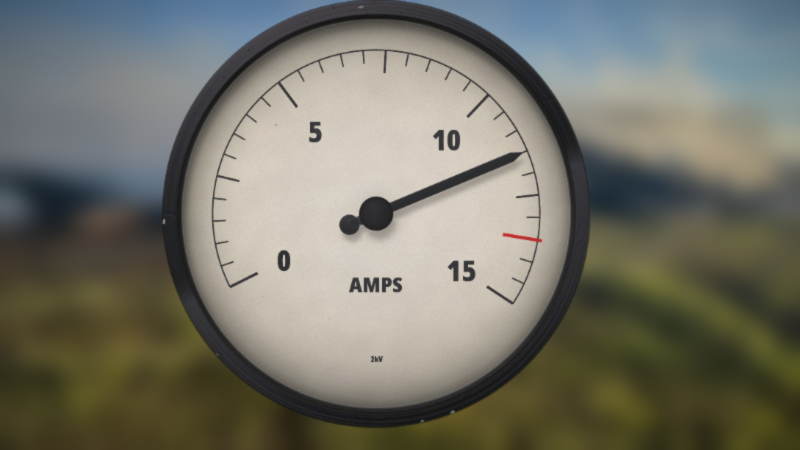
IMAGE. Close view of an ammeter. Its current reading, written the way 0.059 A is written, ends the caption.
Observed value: 11.5 A
